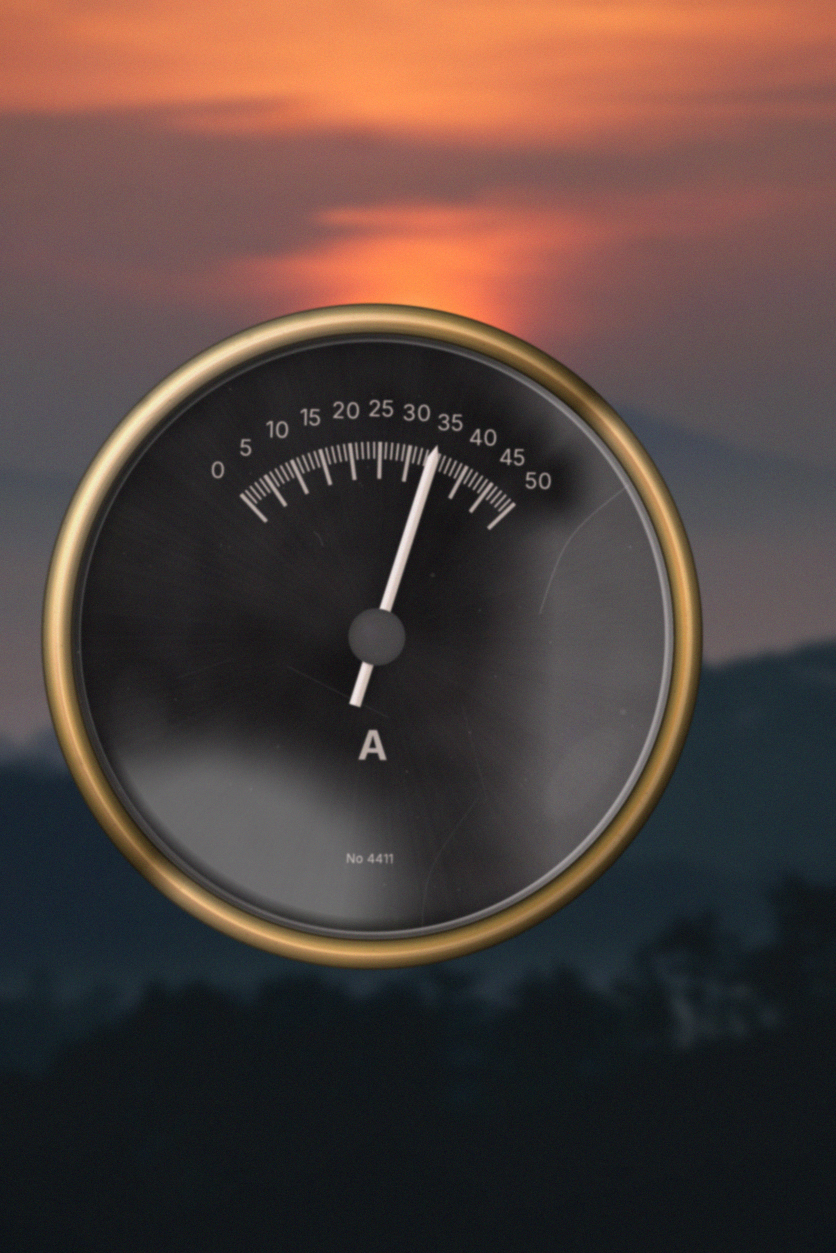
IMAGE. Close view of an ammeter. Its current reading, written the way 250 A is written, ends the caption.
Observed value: 34 A
